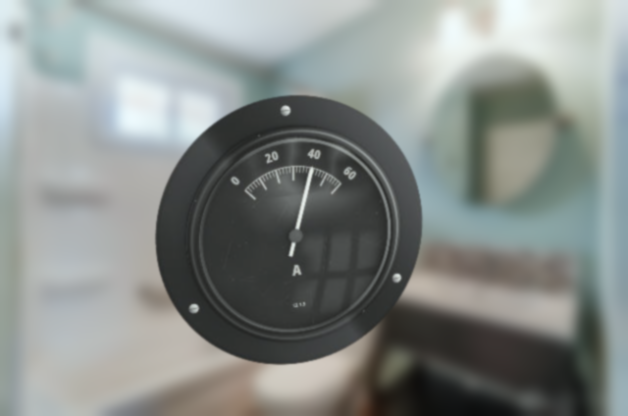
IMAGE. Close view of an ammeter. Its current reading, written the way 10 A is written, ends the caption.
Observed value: 40 A
